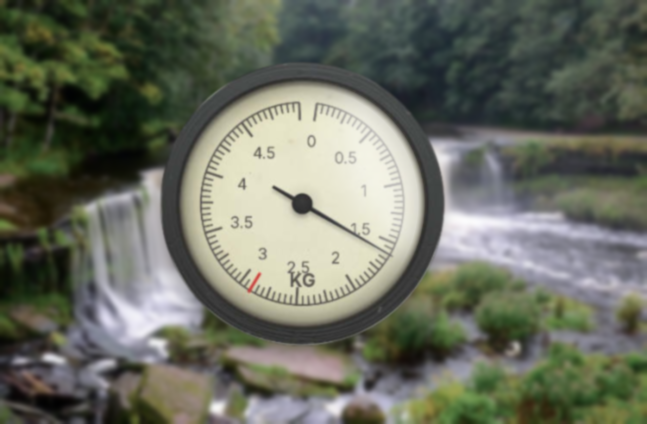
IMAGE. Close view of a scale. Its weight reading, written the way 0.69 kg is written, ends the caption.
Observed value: 1.6 kg
